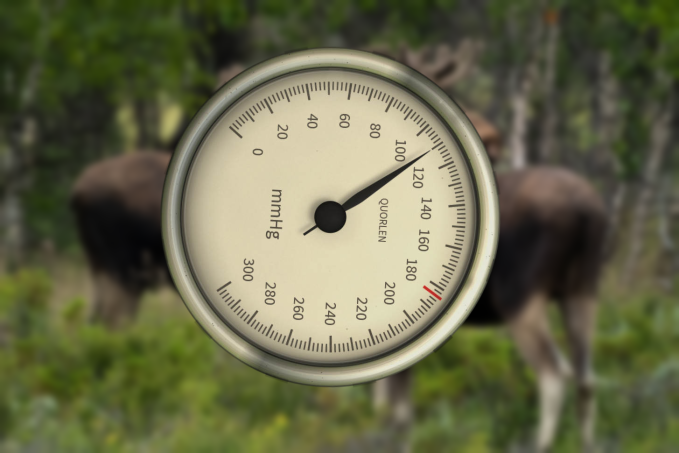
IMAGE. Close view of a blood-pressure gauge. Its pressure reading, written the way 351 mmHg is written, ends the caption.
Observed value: 110 mmHg
